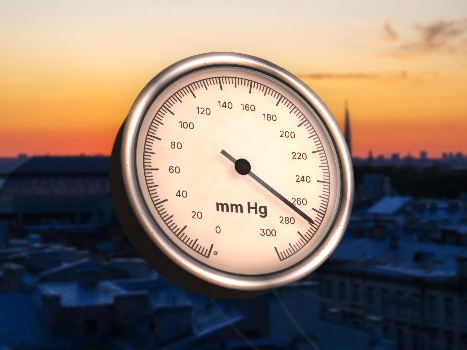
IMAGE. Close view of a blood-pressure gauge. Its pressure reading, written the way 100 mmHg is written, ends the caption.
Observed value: 270 mmHg
